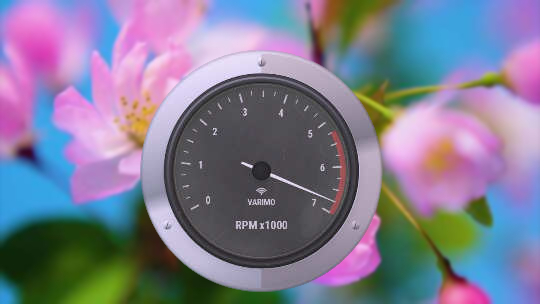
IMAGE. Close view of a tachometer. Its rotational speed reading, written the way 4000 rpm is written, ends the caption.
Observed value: 6750 rpm
